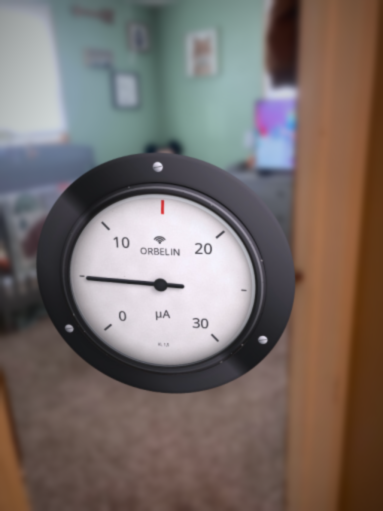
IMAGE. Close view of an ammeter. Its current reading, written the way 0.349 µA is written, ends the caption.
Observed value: 5 µA
